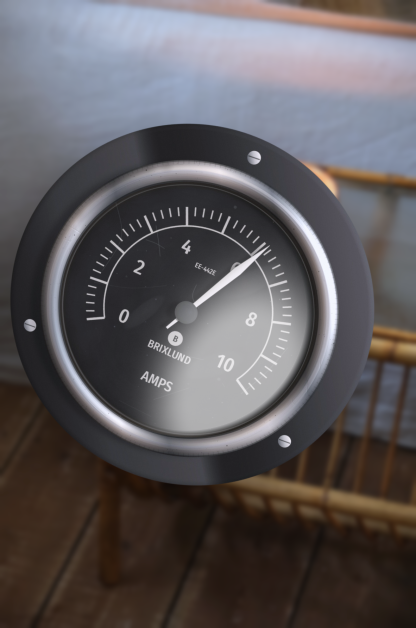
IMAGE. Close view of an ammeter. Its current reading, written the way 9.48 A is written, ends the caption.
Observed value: 6.1 A
